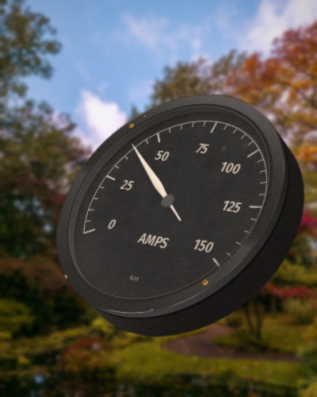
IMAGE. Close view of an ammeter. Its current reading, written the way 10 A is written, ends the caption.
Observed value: 40 A
